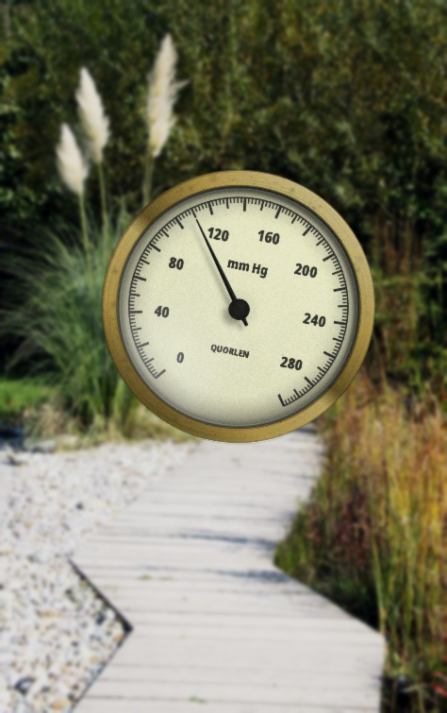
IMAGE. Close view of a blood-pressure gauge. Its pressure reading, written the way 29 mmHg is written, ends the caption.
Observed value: 110 mmHg
